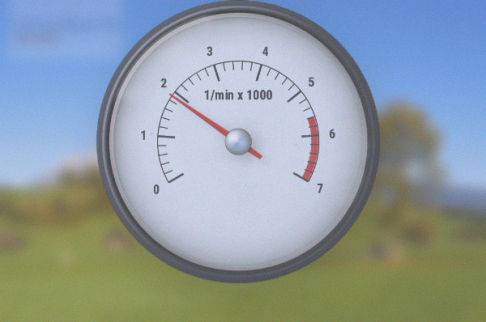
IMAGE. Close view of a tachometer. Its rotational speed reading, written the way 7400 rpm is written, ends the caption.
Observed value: 1900 rpm
